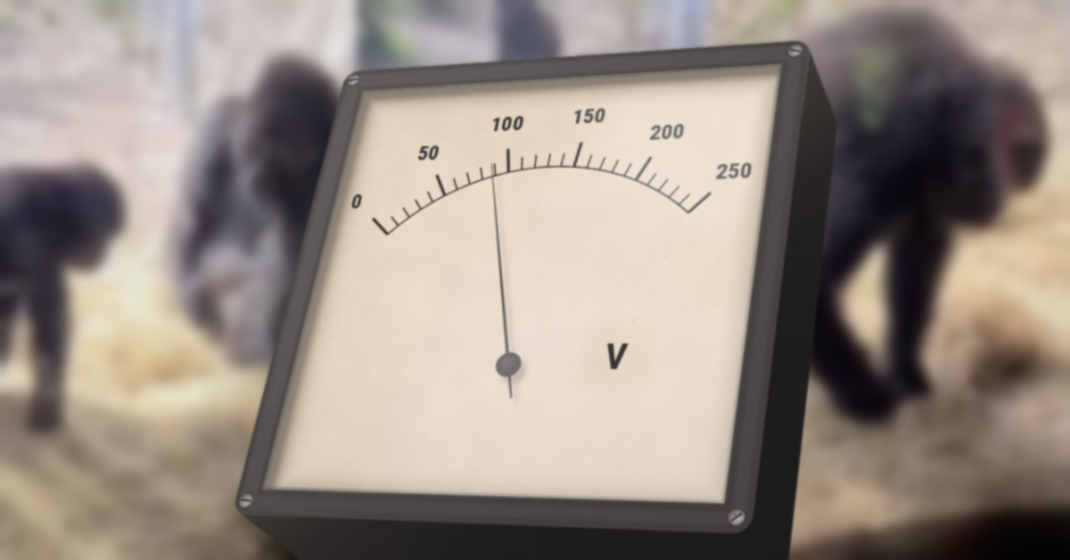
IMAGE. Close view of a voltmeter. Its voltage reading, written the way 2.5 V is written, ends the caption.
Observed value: 90 V
